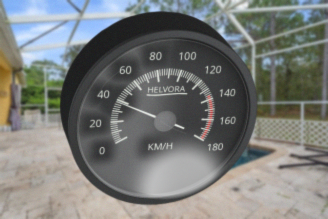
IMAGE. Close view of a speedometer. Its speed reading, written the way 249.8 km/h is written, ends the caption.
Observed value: 40 km/h
